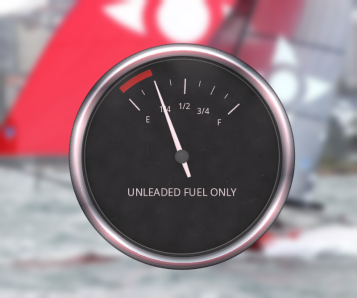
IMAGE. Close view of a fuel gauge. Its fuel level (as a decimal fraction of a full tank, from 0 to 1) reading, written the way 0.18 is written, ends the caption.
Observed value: 0.25
